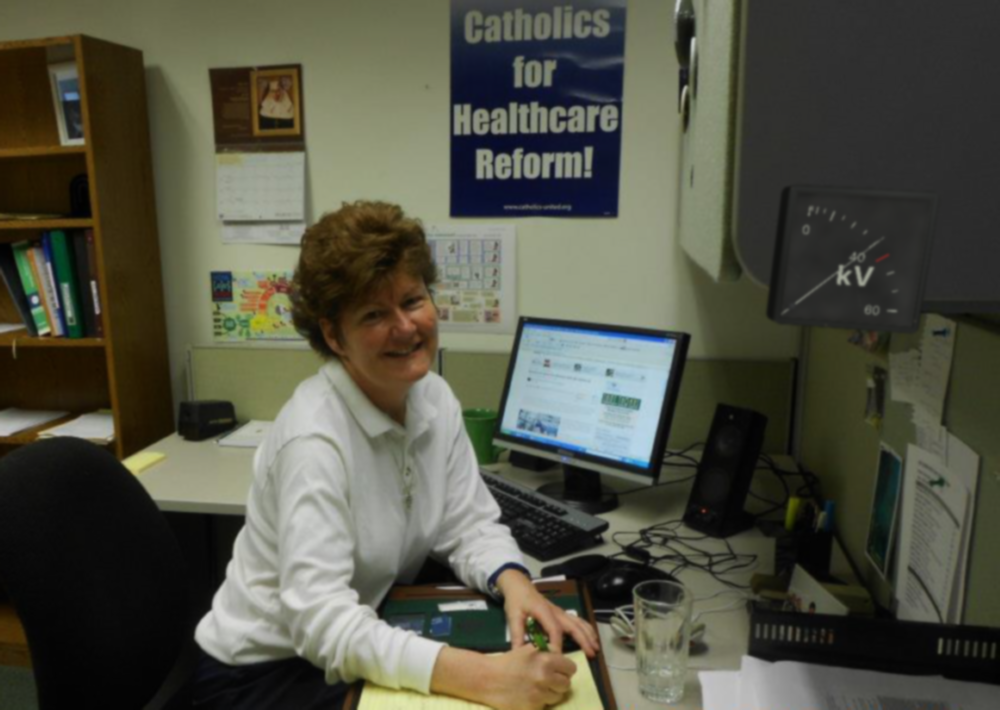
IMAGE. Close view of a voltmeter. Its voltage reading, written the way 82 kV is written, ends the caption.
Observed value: 40 kV
